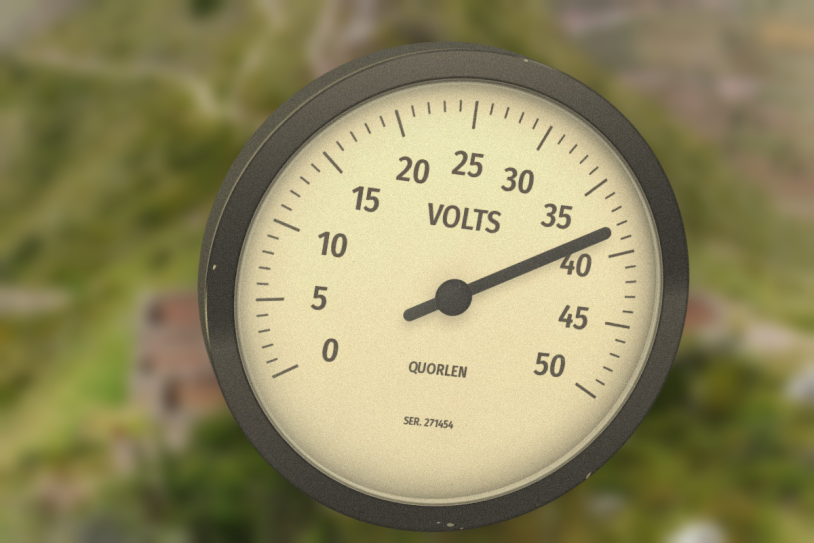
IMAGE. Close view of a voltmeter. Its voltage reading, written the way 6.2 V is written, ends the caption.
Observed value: 38 V
